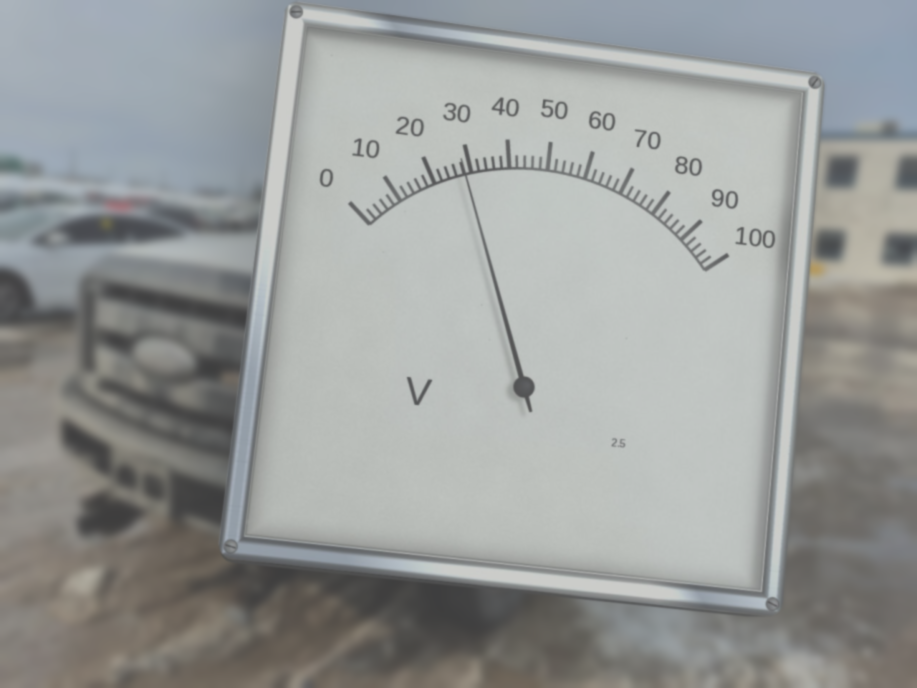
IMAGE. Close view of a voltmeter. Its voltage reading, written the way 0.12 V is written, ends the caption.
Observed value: 28 V
